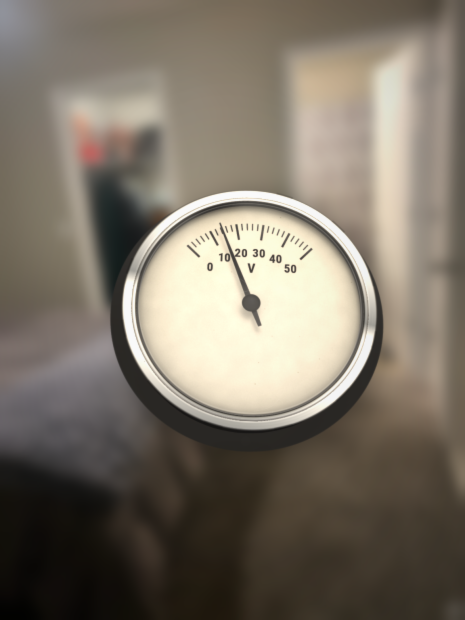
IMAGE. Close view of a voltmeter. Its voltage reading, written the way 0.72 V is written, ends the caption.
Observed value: 14 V
